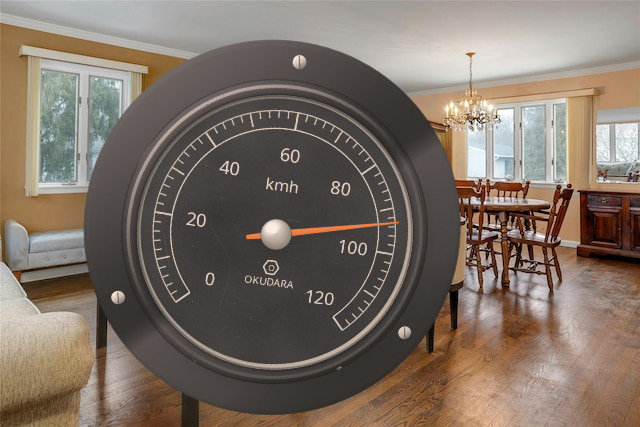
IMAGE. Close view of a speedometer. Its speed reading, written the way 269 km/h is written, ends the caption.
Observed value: 93 km/h
